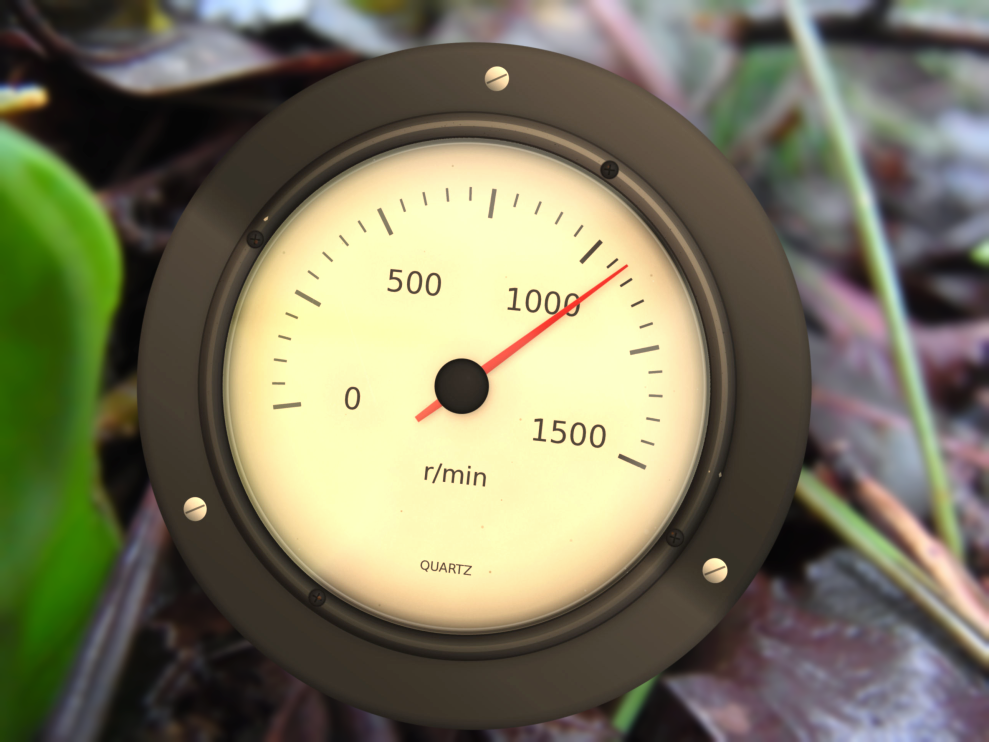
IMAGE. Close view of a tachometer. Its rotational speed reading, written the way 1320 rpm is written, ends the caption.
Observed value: 1075 rpm
